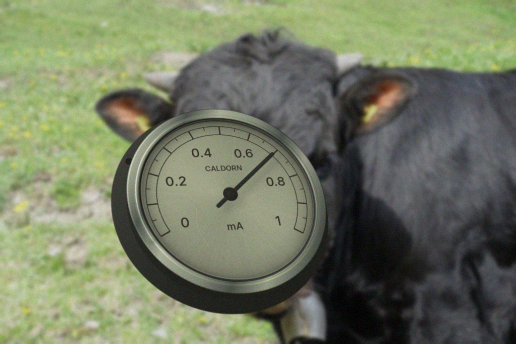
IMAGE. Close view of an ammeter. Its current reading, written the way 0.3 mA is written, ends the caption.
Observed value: 0.7 mA
